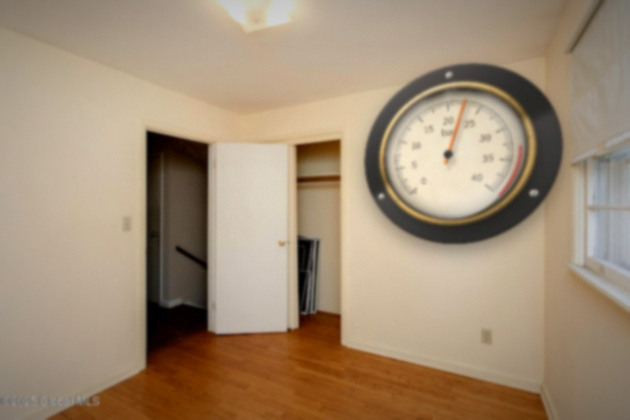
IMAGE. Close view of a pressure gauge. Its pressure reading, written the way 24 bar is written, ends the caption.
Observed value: 22.5 bar
